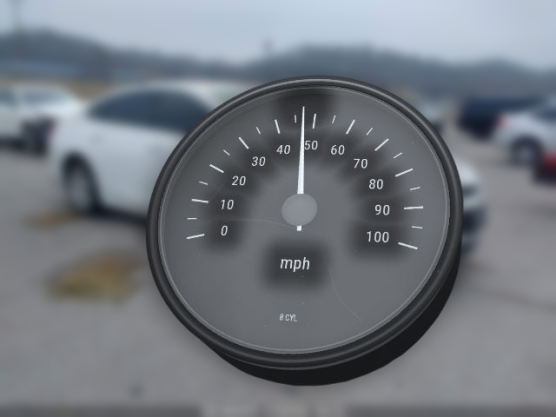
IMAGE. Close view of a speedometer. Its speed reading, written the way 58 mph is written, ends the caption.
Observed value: 47.5 mph
